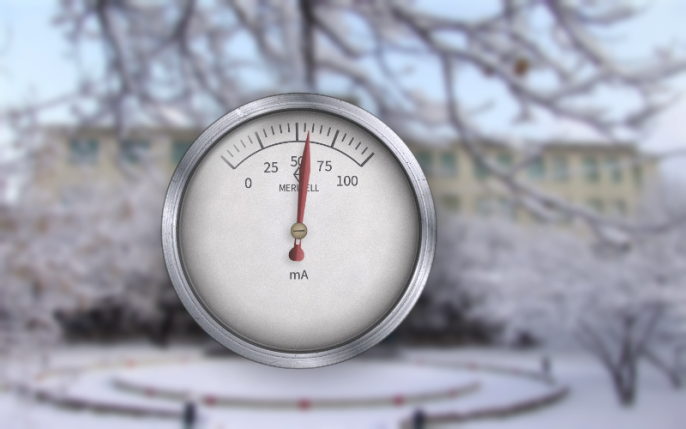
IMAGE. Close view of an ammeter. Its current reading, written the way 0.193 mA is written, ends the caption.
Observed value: 57.5 mA
